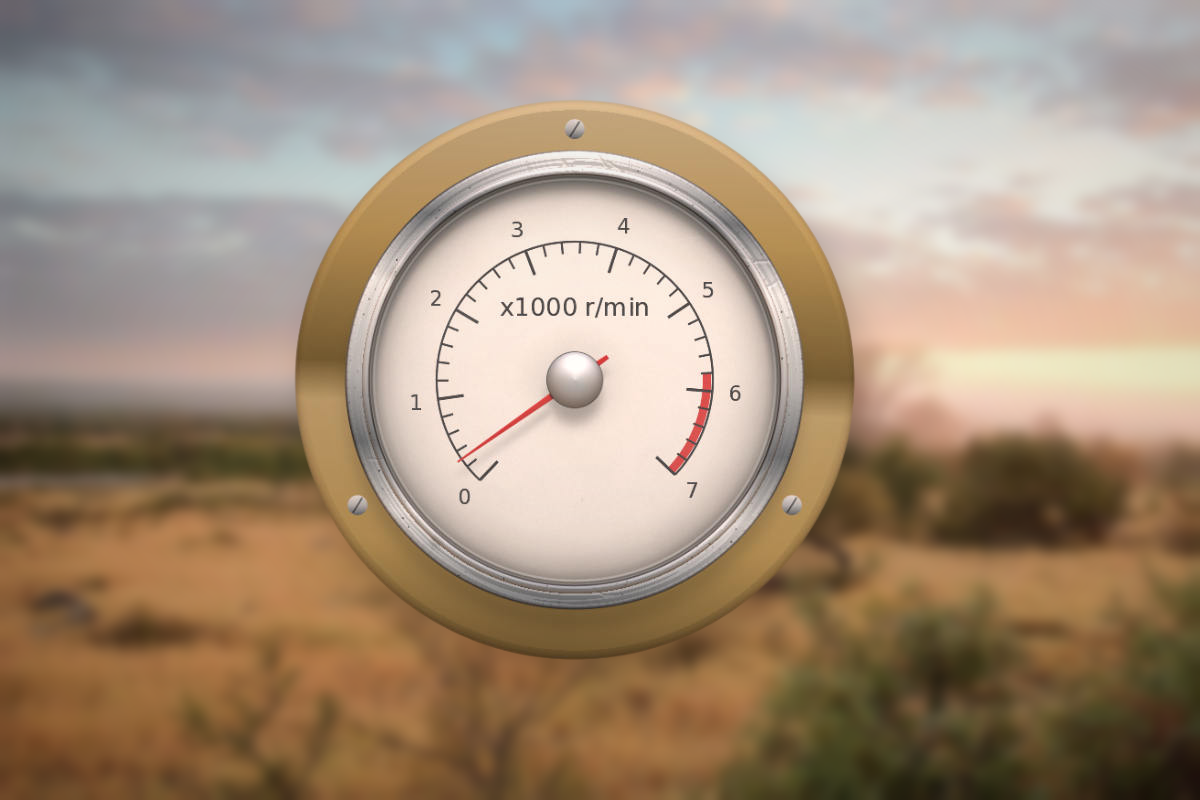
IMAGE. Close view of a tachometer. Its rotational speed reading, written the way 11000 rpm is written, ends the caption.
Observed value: 300 rpm
